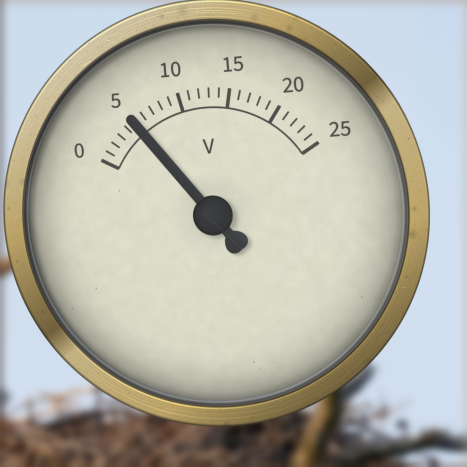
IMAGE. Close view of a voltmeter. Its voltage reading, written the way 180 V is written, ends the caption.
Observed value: 5 V
